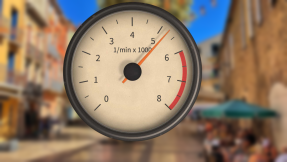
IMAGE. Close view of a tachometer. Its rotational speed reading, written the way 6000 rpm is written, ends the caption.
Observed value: 5250 rpm
